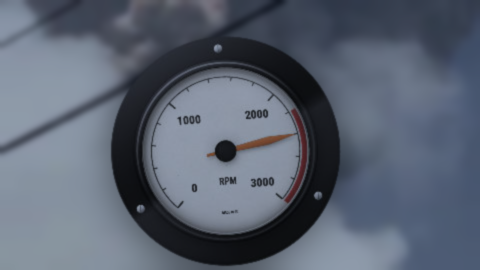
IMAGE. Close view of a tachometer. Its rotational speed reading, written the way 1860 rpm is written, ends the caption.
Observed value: 2400 rpm
